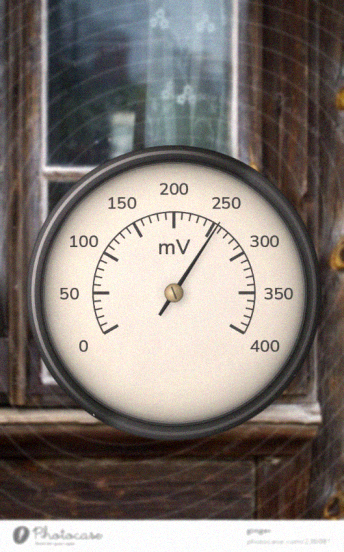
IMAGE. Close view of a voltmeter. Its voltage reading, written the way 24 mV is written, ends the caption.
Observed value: 255 mV
